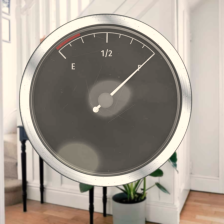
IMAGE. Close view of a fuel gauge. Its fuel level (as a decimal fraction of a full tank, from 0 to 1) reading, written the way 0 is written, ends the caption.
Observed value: 1
